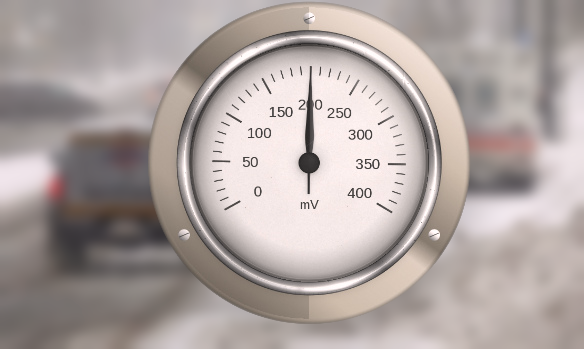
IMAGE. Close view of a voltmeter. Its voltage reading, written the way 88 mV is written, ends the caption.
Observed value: 200 mV
